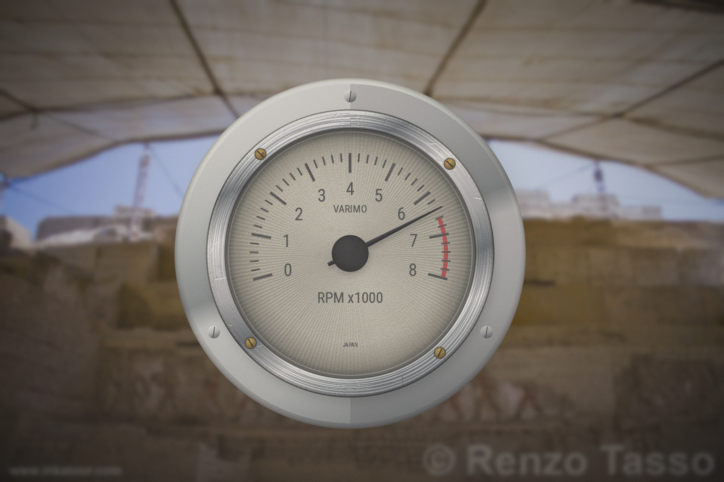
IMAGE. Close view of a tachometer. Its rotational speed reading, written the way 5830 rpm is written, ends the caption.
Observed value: 6400 rpm
